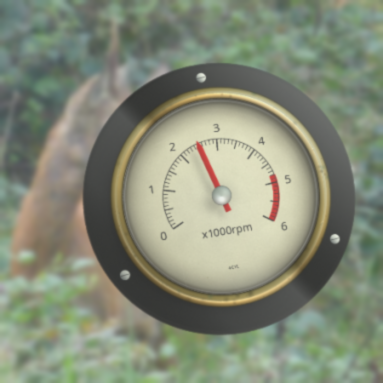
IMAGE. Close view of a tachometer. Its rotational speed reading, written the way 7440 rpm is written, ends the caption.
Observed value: 2500 rpm
